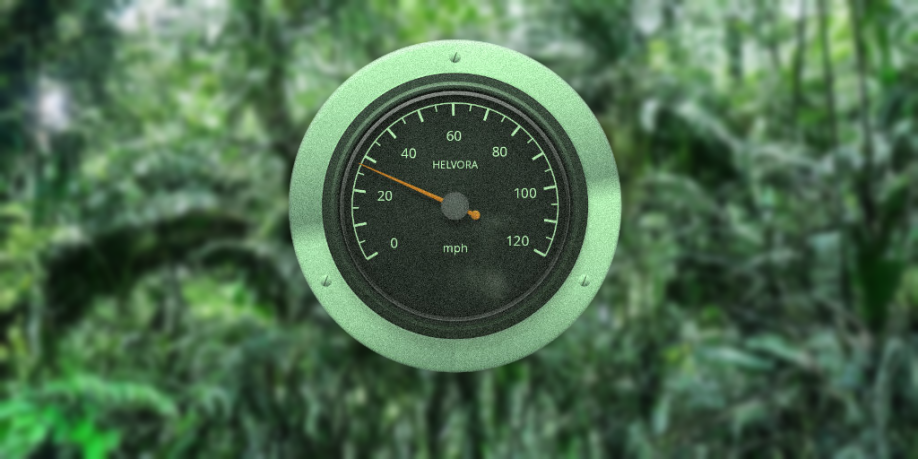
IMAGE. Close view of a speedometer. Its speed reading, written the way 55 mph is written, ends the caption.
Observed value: 27.5 mph
